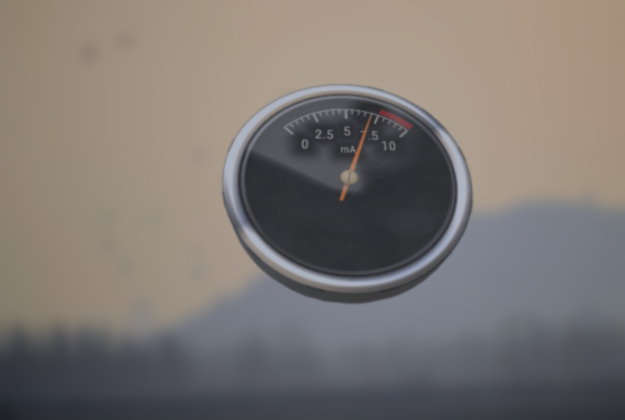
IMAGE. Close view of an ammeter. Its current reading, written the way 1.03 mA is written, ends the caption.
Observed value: 7 mA
